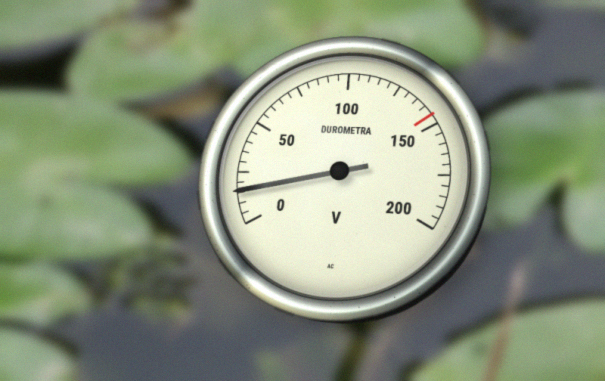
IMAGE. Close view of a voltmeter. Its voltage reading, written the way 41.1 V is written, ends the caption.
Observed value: 15 V
